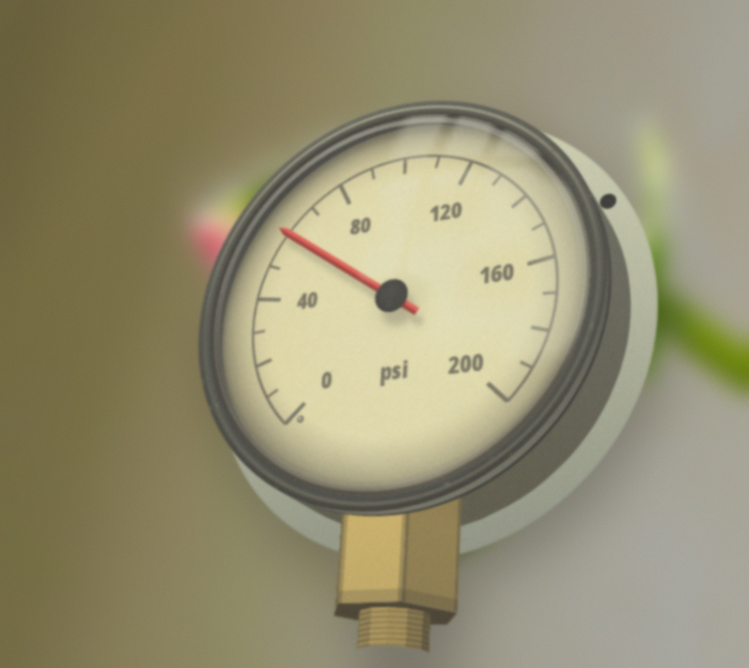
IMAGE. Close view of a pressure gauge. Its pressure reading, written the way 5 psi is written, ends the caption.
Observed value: 60 psi
